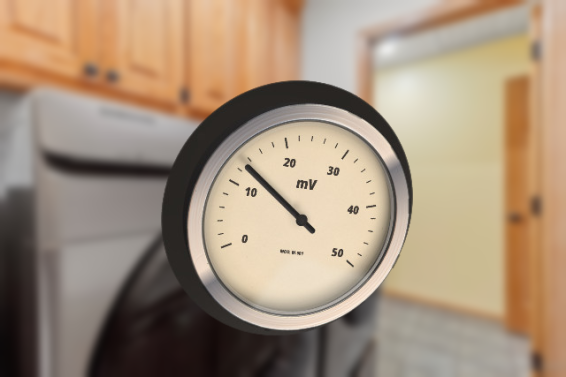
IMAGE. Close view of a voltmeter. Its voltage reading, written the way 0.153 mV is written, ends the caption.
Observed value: 13 mV
